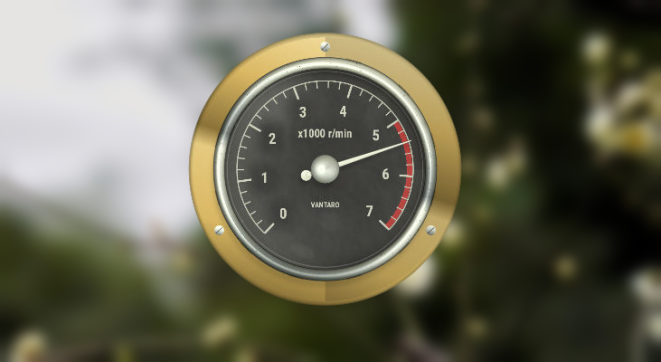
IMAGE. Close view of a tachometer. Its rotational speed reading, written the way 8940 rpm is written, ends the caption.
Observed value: 5400 rpm
